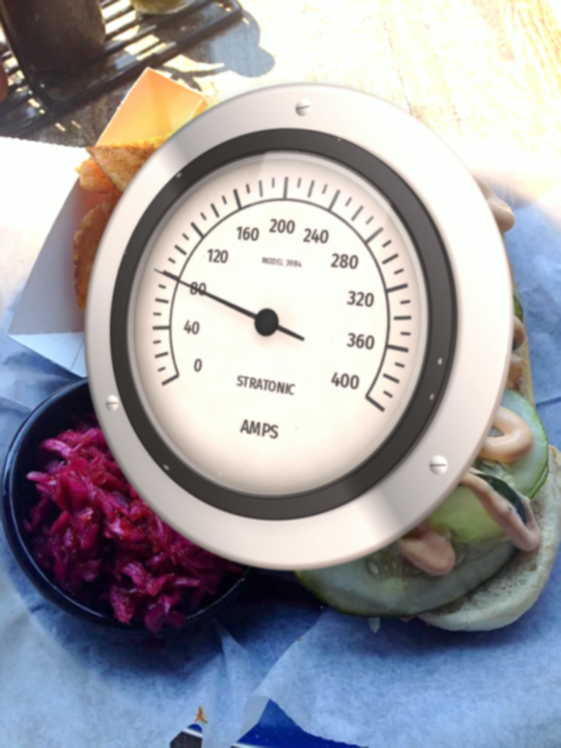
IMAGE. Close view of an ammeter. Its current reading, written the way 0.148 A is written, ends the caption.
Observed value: 80 A
